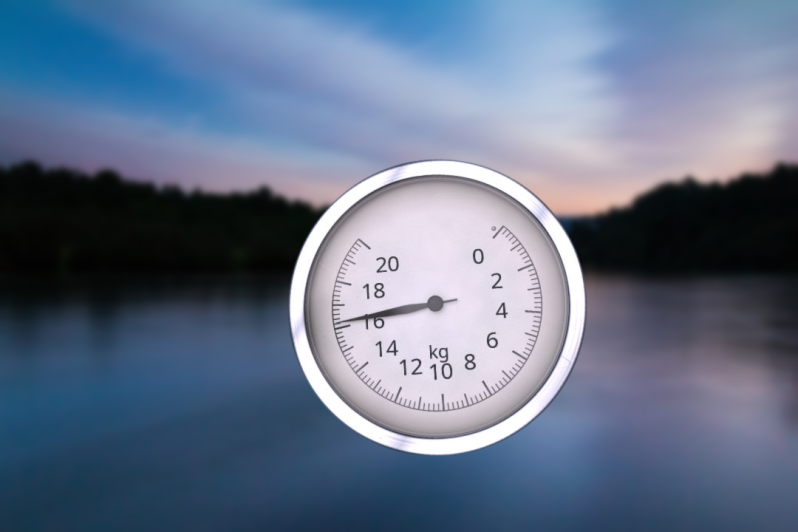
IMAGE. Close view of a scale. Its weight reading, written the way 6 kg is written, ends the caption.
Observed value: 16.2 kg
